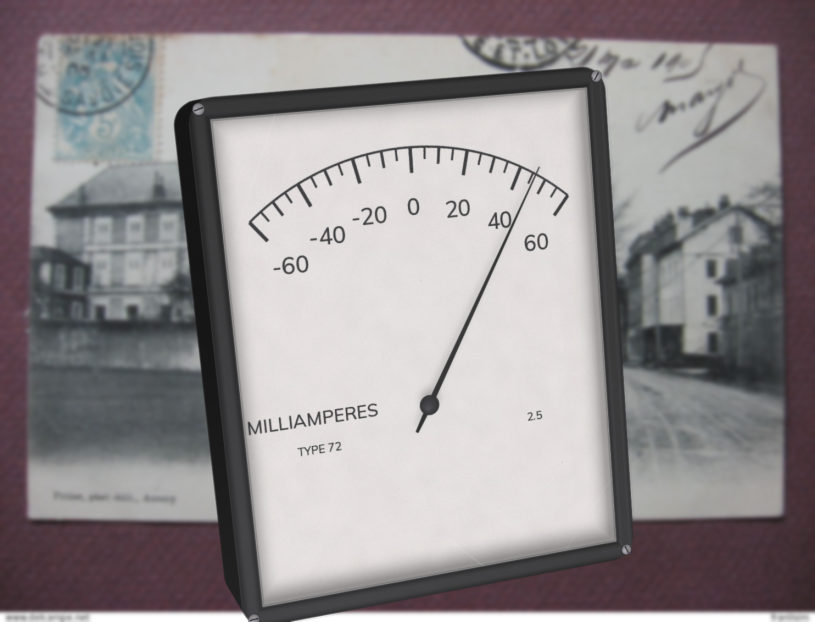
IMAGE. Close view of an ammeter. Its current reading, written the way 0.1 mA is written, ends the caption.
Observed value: 45 mA
